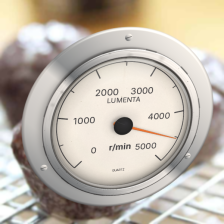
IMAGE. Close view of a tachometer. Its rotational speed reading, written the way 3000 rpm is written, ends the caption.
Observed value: 4500 rpm
